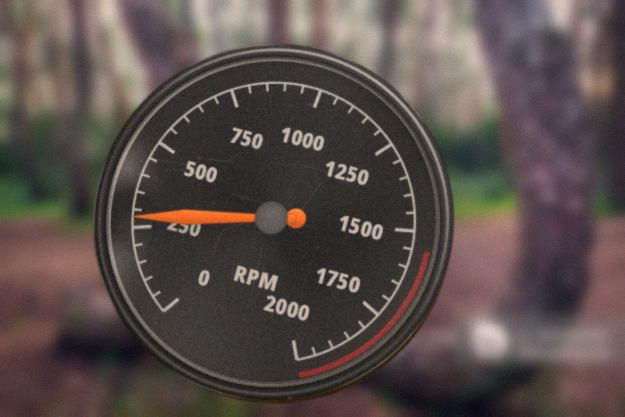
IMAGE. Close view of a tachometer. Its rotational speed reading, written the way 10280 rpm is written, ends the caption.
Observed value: 275 rpm
